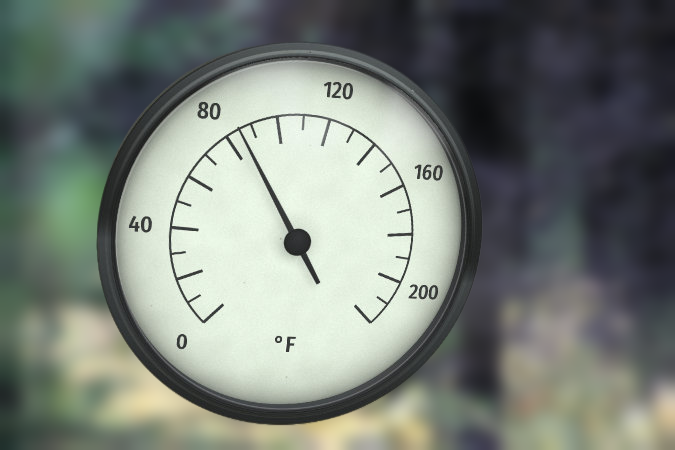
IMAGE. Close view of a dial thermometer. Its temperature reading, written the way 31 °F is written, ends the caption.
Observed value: 85 °F
